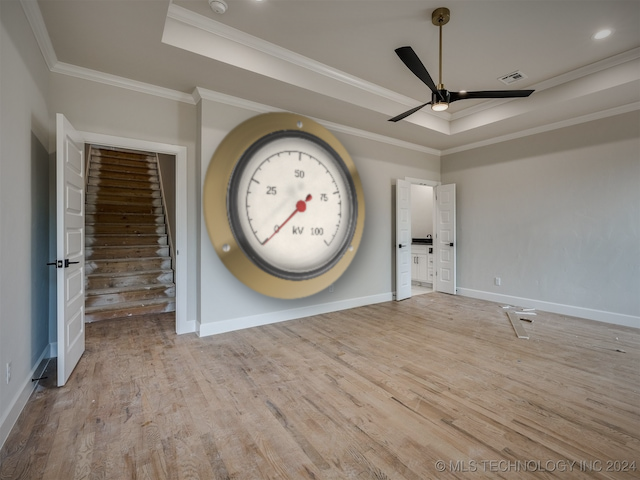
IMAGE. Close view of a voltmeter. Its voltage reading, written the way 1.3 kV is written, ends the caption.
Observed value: 0 kV
